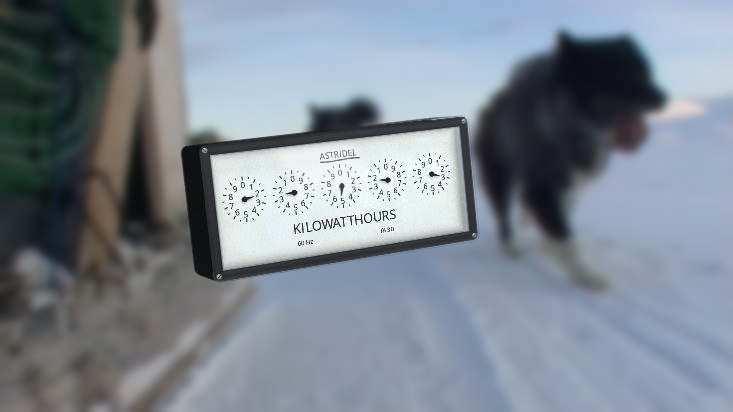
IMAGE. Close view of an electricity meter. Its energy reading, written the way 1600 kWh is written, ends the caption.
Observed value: 22523 kWh
